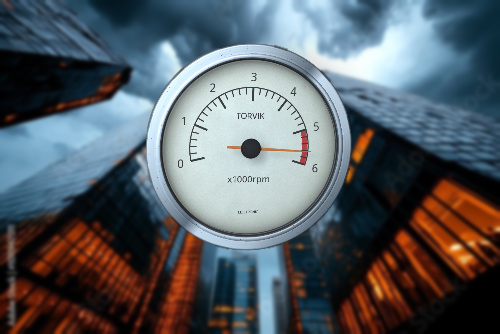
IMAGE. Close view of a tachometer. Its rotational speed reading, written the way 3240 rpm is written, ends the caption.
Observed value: 5600 rpm
